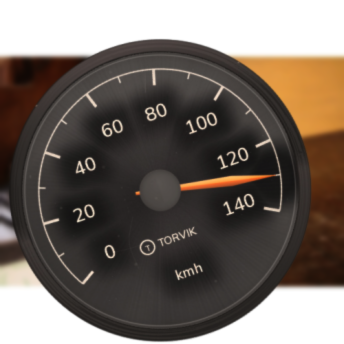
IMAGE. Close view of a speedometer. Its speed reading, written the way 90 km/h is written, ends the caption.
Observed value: 130 km/h
